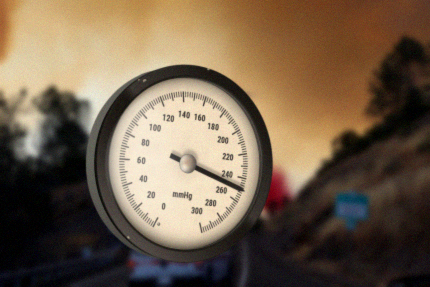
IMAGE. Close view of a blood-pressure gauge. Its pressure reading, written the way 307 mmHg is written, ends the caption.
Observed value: 250 mmHg
